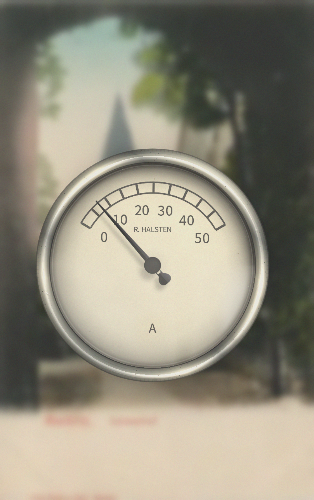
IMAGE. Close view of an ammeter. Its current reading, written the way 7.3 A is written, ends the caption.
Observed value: 7.5 A
